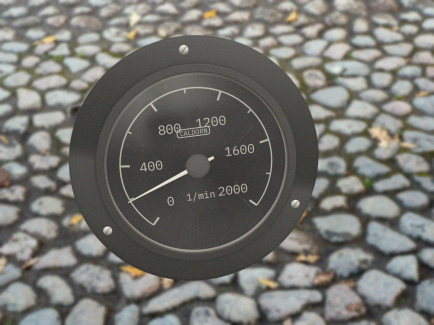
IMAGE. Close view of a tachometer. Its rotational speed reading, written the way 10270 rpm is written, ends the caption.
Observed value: 200 rpm
